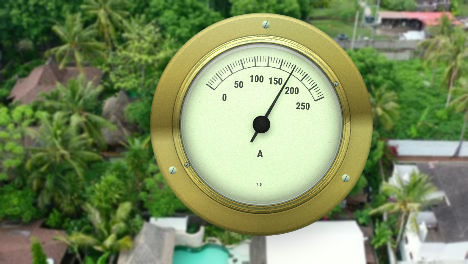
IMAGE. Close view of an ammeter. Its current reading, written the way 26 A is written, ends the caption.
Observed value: 175 A
